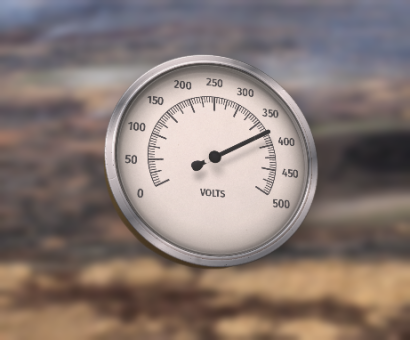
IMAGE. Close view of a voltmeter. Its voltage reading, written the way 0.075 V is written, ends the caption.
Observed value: 375 V
